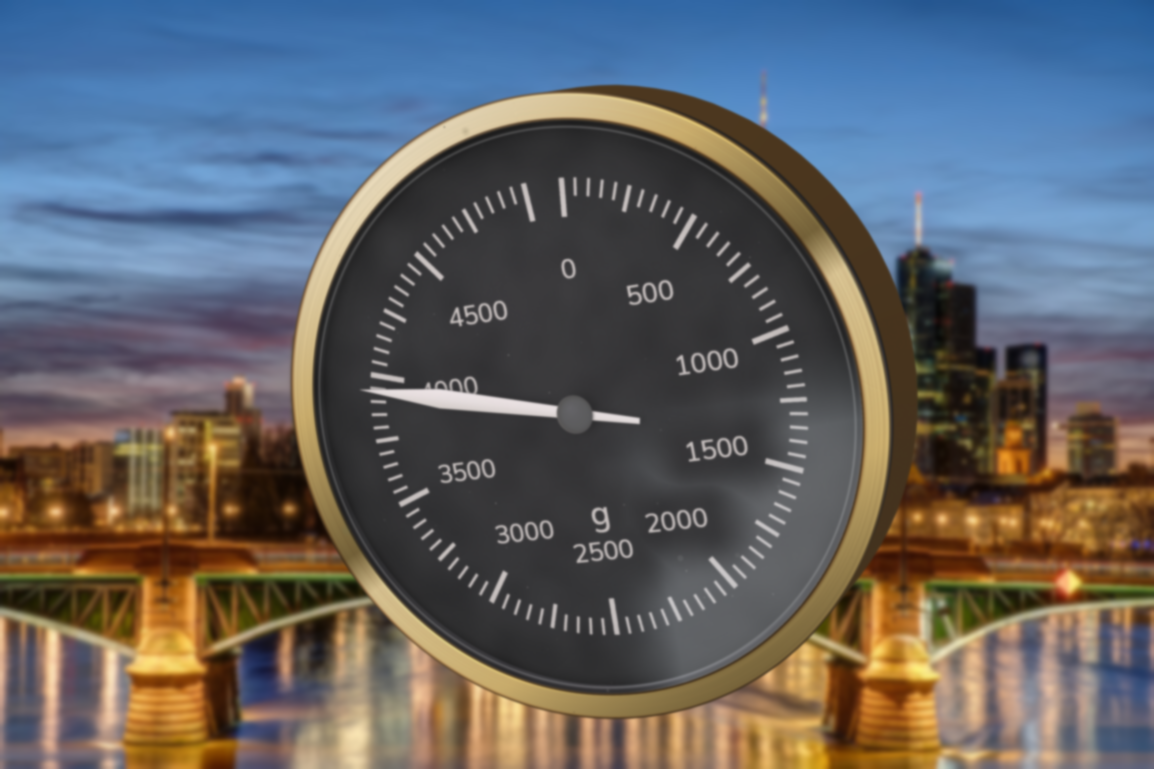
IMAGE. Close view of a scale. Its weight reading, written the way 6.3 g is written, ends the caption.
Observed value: 3950 g
